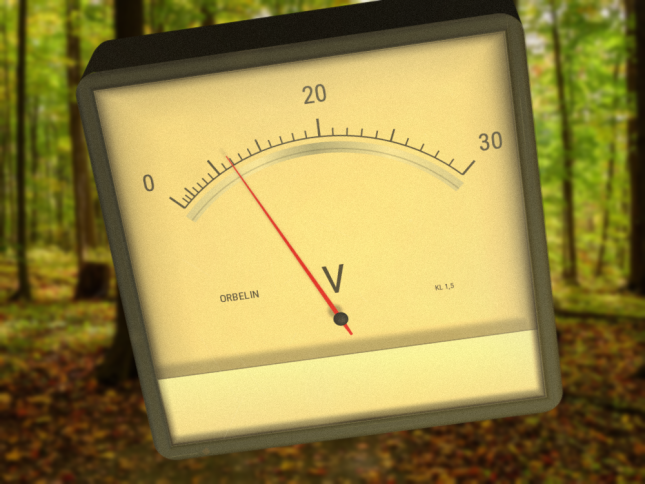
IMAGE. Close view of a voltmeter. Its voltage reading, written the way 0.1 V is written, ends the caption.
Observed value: 12 V
